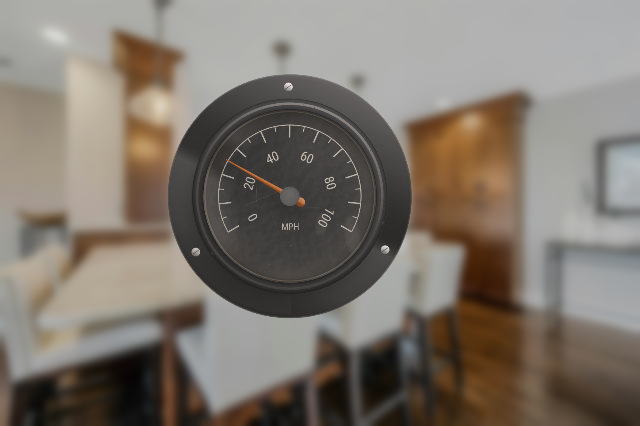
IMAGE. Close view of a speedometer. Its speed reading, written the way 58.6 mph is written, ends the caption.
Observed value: 25 mph
